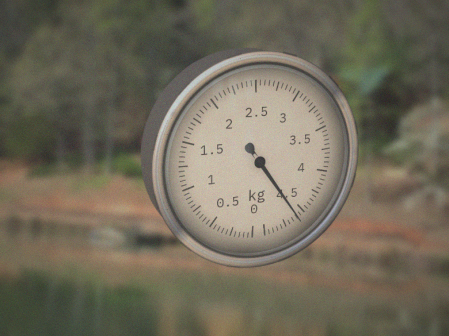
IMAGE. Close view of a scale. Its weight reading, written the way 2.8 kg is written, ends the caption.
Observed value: 4.6 kg
